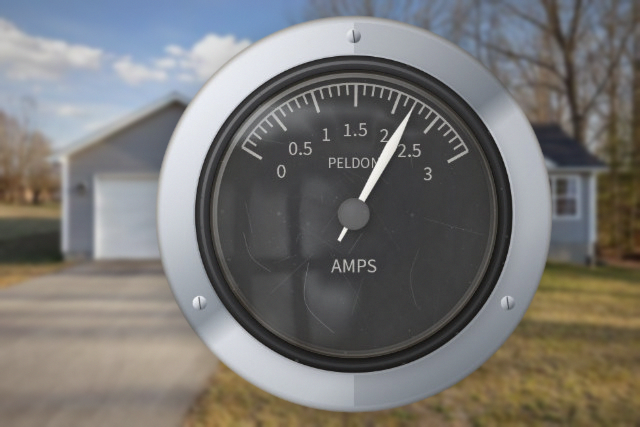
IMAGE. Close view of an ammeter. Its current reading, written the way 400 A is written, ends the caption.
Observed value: 2.2 A
